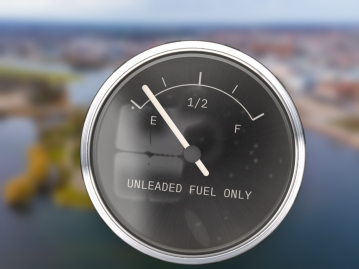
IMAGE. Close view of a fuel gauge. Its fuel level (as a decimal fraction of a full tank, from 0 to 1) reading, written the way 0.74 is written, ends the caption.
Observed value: 0.125
